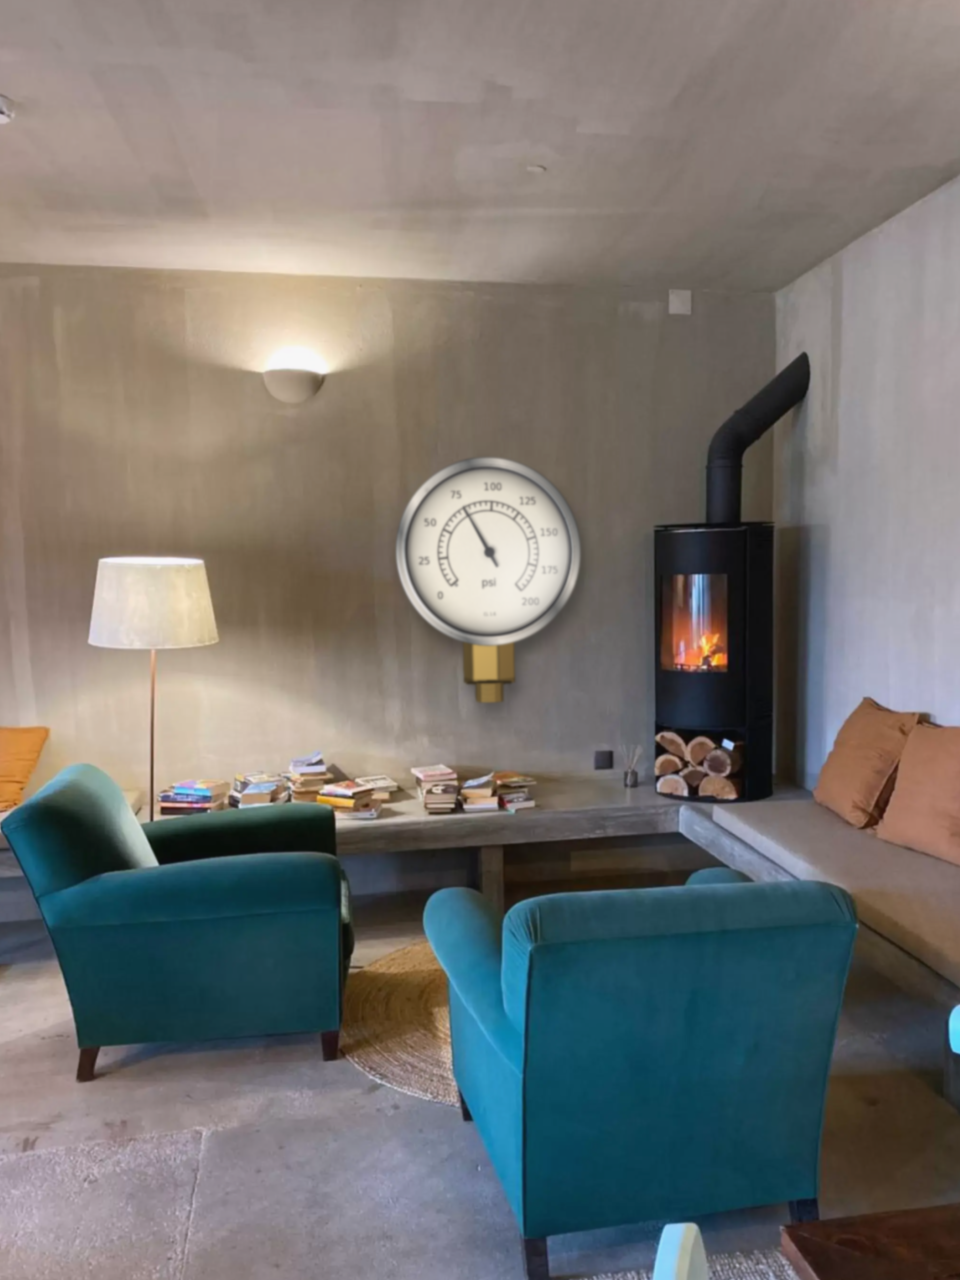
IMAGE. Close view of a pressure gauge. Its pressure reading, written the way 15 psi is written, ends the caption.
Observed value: 75 psi
